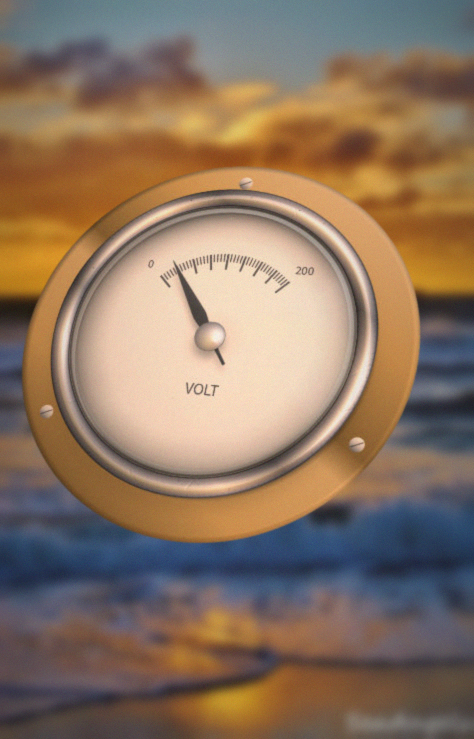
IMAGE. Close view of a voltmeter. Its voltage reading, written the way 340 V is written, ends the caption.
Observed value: 25 V
